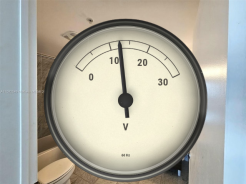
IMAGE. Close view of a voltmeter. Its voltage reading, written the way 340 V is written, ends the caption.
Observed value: 12.5 V
